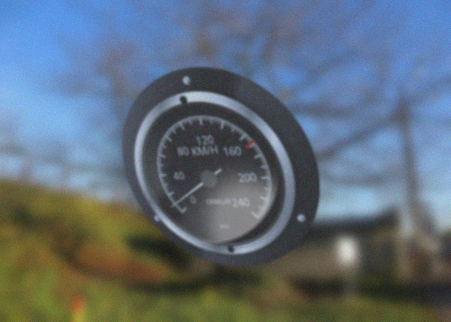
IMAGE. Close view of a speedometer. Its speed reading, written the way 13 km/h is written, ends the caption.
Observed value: 10 km/h
